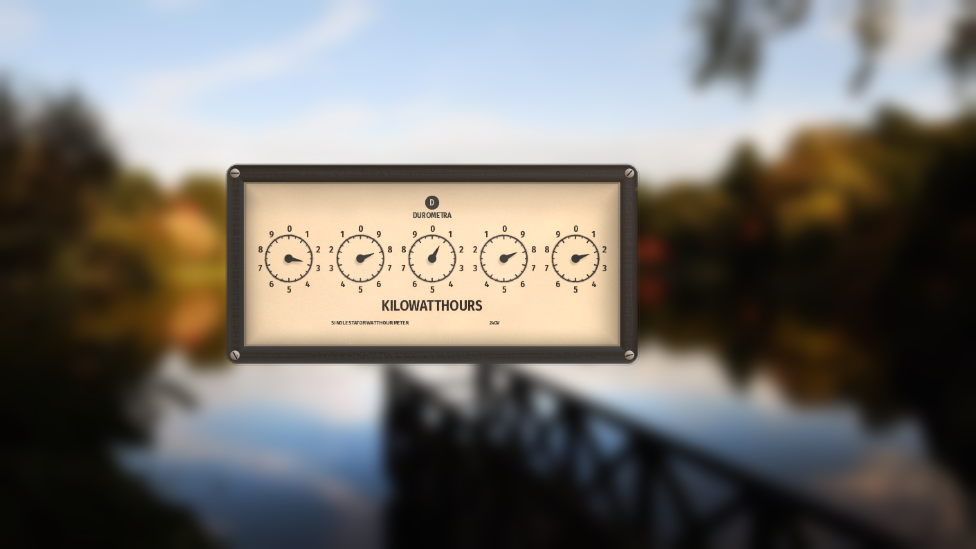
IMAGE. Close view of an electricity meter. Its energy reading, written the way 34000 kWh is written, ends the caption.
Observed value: 28082 kWh
